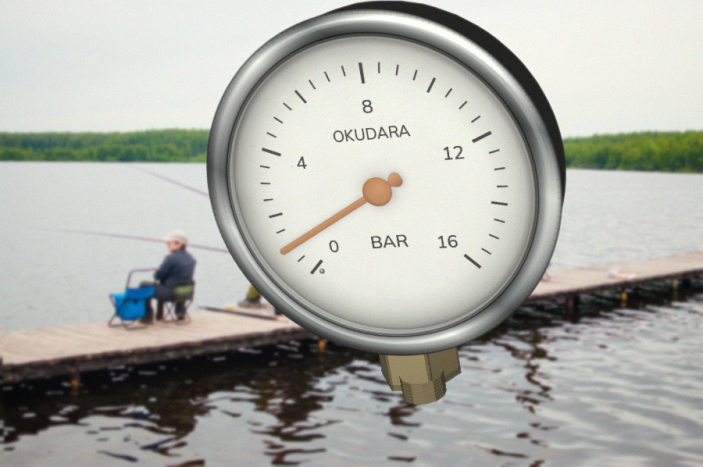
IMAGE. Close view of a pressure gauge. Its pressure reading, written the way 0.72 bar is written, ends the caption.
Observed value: 1 bar
